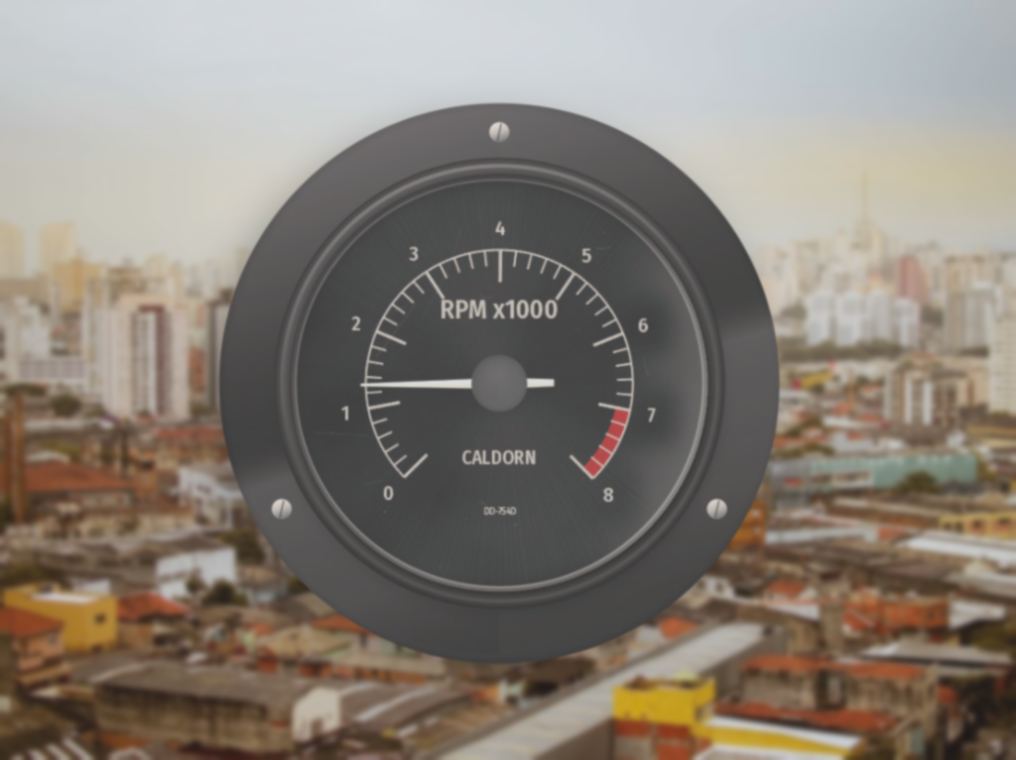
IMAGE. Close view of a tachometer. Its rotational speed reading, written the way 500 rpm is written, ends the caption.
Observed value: 1300 rpm
